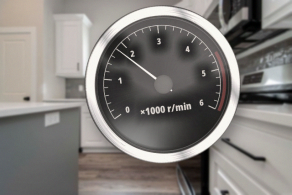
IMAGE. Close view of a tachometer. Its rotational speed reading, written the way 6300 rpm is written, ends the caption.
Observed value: 1800 rpm
